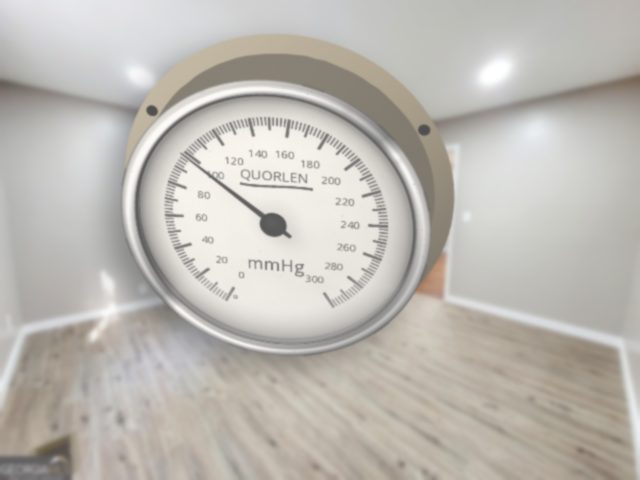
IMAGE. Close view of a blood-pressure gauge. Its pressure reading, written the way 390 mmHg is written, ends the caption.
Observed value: 100 mmHg
